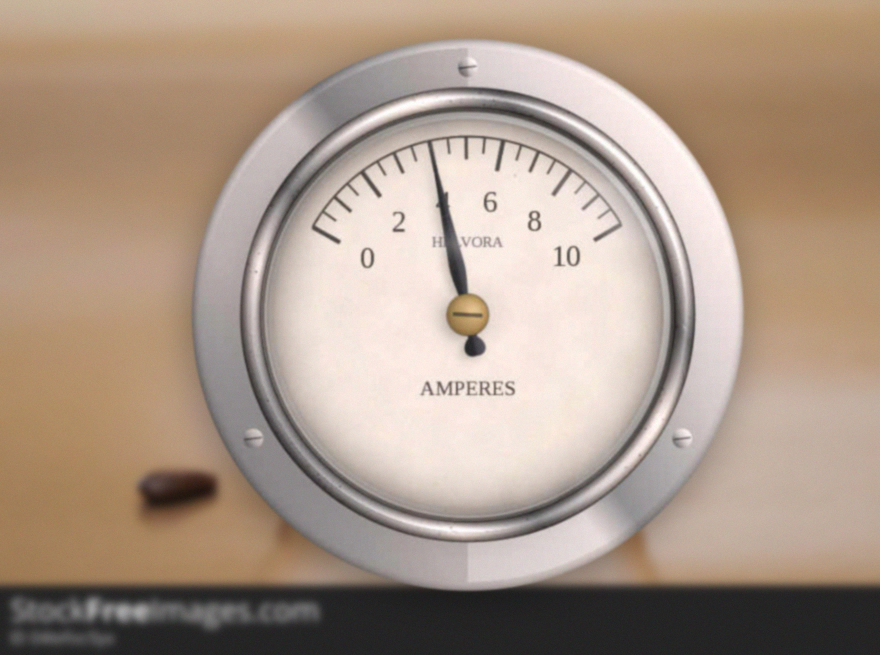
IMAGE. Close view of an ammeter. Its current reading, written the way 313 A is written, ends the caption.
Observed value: 4 A
